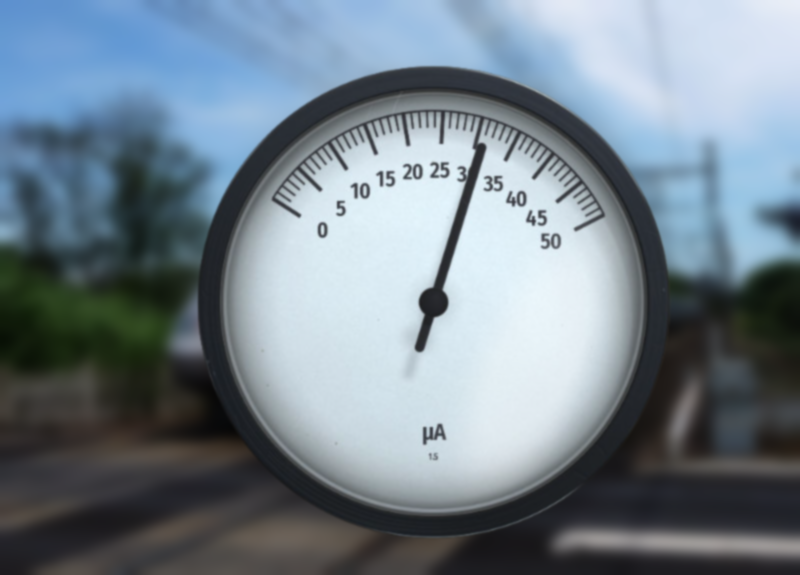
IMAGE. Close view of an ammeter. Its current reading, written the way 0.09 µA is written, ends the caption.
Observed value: 31 µA
